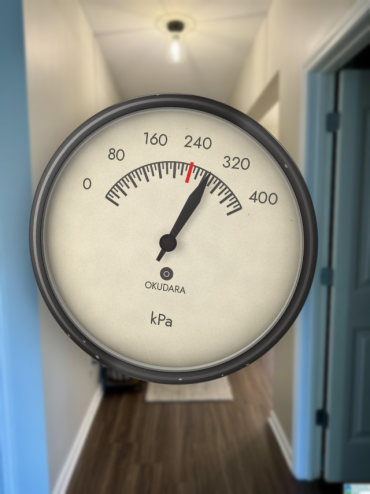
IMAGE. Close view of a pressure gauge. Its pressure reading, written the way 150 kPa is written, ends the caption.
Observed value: 290 kPa
